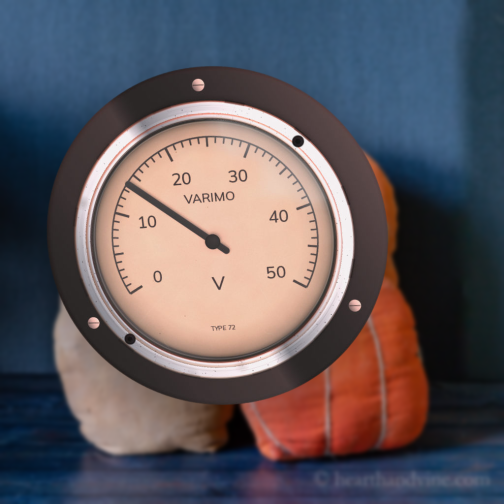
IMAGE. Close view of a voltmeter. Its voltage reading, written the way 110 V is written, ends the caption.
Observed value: 14 V
